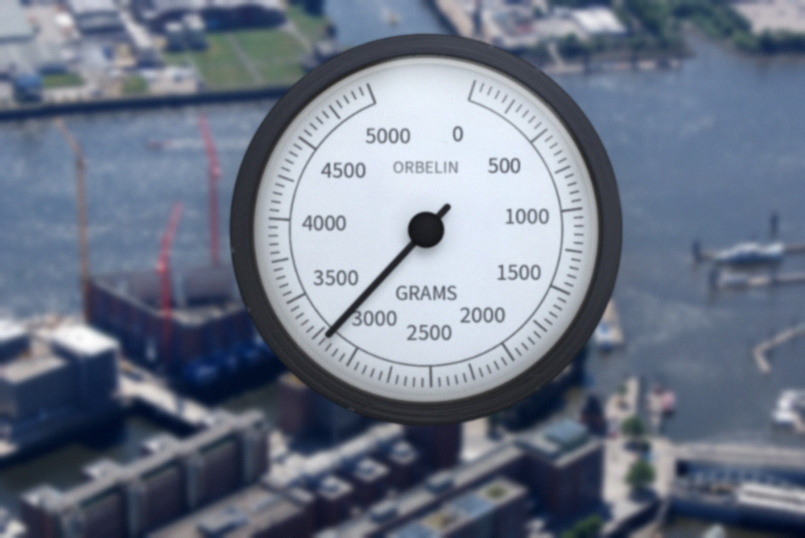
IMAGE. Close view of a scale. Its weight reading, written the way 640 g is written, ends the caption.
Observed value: 3200 g
